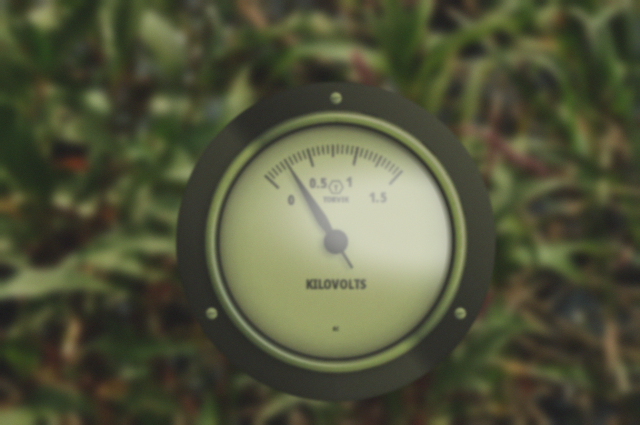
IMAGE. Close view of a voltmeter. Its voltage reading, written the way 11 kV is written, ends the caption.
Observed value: 0.25 kV
